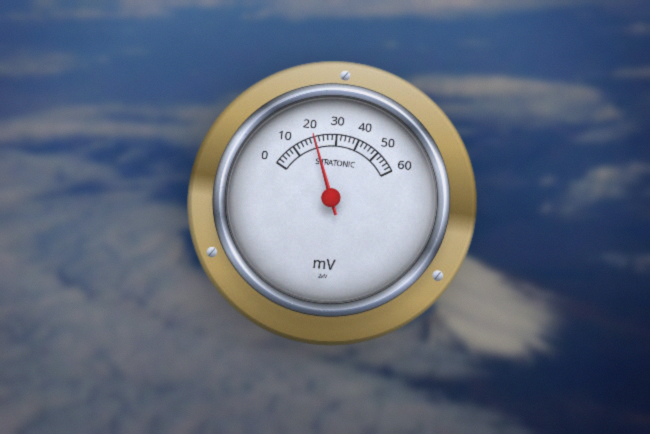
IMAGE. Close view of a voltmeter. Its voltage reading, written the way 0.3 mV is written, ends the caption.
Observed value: 20 mV
